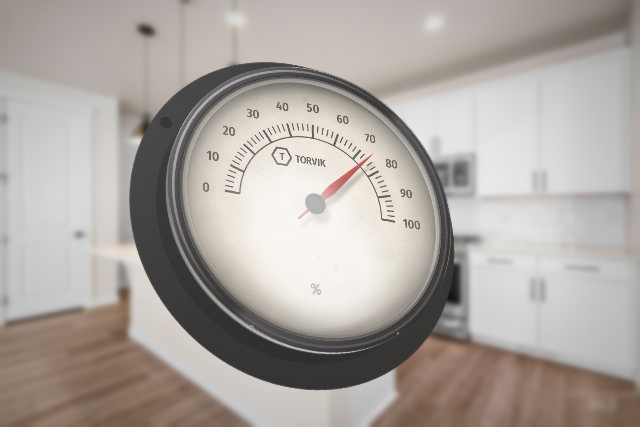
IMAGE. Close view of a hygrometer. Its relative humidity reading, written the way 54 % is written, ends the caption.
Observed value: 74 %
